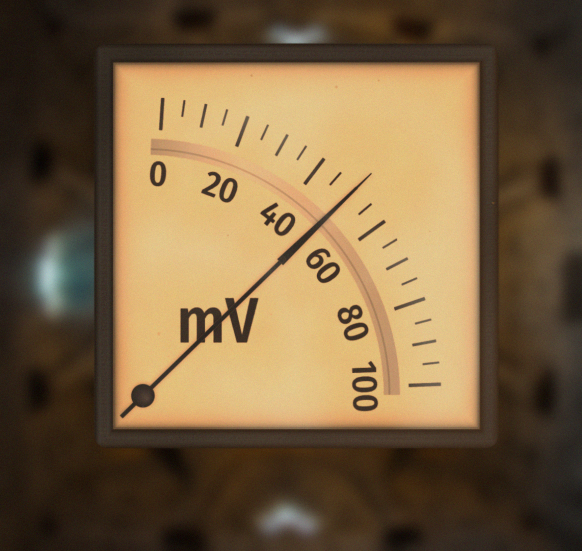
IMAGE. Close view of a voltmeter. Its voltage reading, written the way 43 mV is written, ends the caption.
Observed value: 50 mV
